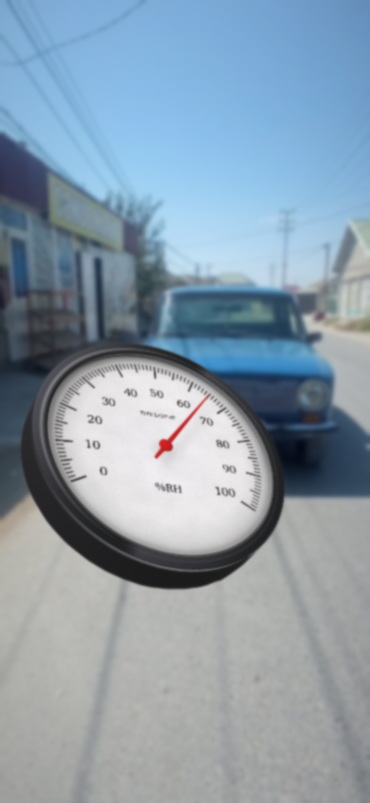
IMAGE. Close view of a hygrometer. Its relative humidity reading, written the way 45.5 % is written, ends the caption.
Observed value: 65 %
